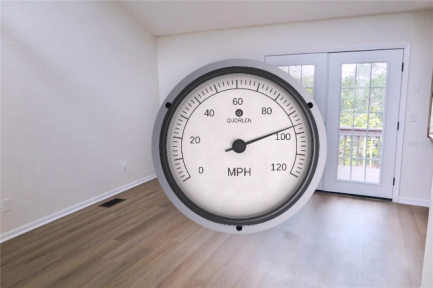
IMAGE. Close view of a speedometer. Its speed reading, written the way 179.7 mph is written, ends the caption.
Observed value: 96 mph
